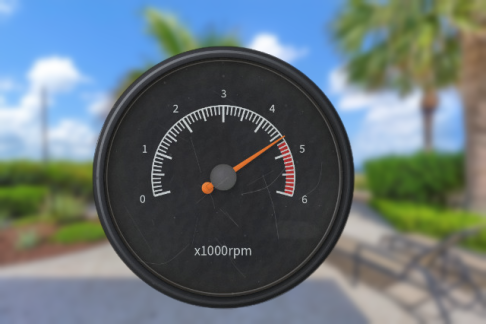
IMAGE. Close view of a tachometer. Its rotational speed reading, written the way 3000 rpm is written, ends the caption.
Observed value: 4600 rpm
